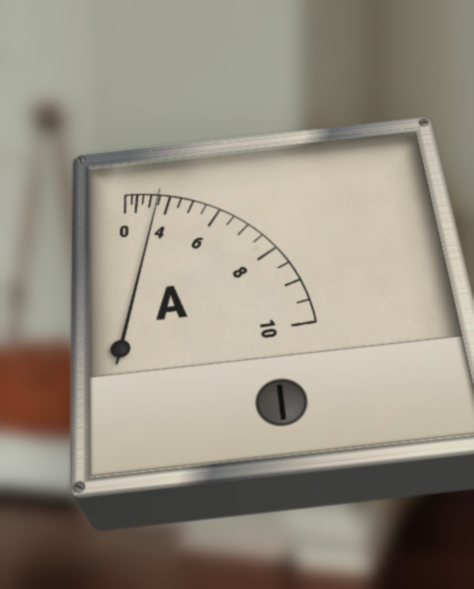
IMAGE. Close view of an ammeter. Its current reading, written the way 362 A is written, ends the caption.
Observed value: 3.5 A
